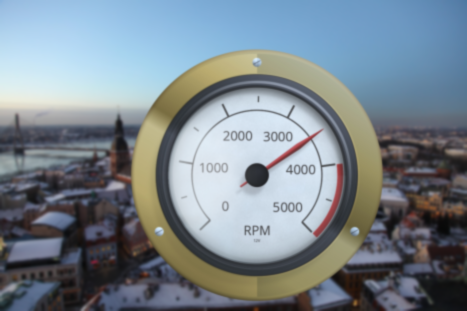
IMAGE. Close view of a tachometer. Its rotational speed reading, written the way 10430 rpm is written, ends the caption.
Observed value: 3500 rpm
